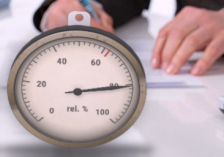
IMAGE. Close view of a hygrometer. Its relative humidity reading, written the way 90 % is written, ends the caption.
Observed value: 80 %
